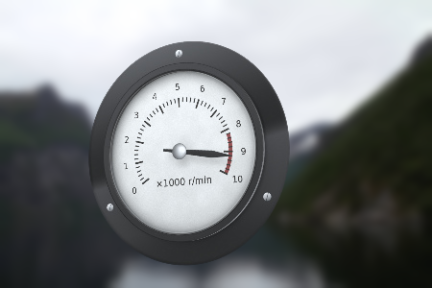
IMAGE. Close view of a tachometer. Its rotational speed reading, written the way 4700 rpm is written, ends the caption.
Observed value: 9200 rpm
